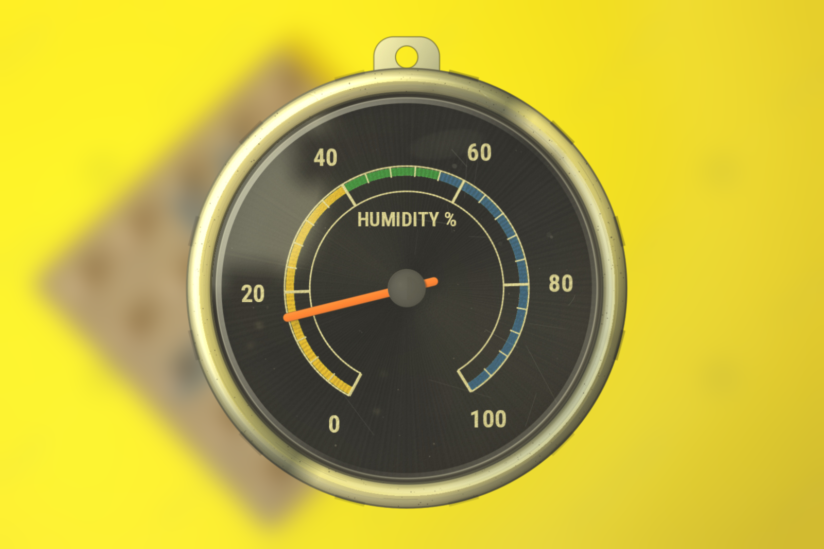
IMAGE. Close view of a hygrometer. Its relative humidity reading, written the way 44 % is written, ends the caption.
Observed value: 16 %
